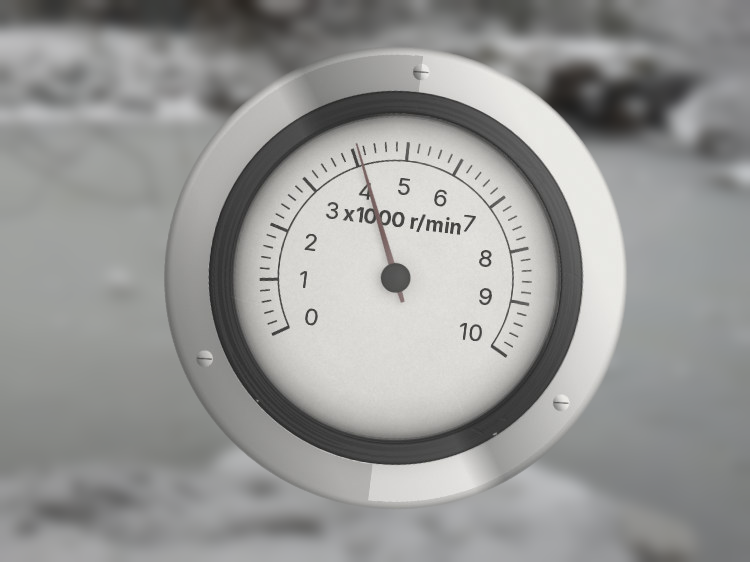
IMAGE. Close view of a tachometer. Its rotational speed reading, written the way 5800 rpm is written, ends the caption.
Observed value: 4100 rpm
